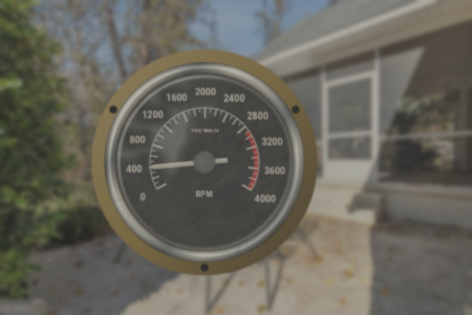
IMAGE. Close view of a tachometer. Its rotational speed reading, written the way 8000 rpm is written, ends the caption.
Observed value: 400 rpm
